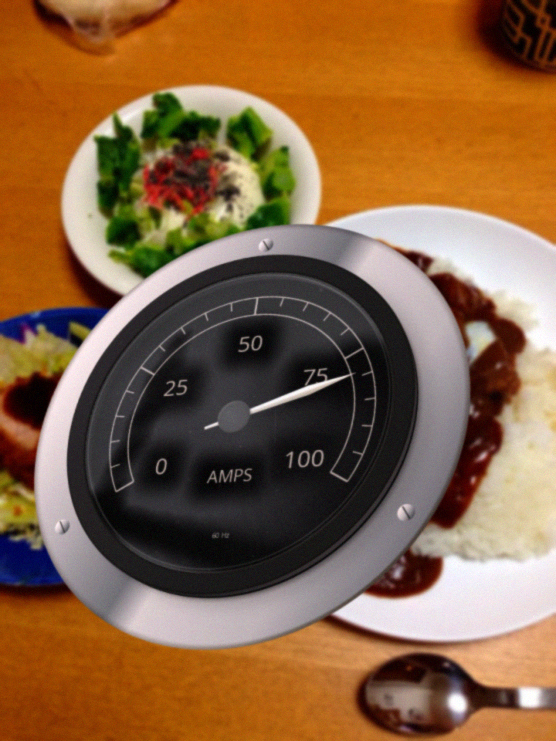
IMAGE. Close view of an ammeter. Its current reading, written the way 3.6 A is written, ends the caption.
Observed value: 80 A
